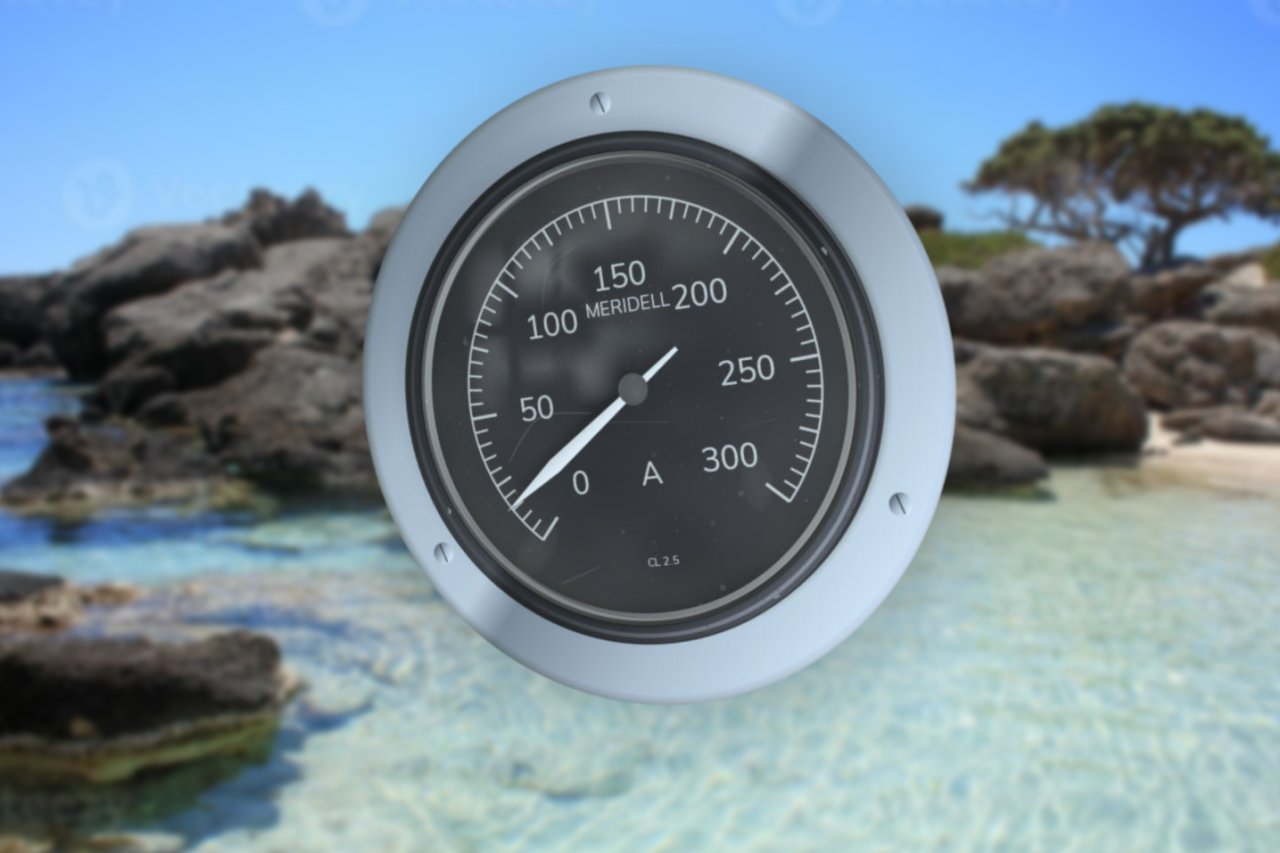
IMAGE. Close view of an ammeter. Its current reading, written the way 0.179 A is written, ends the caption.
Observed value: 15 A
